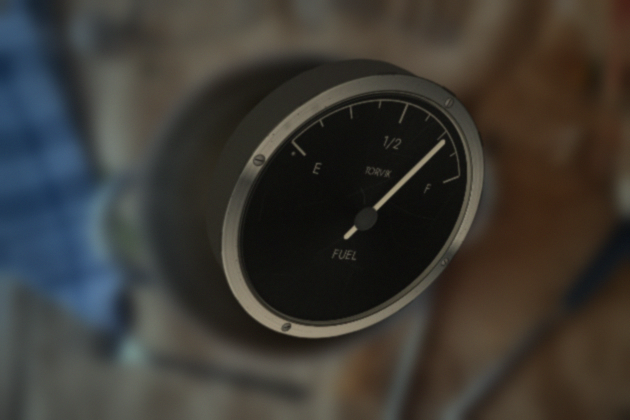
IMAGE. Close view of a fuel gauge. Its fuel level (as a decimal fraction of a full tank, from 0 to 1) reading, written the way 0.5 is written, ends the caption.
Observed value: 0.75
